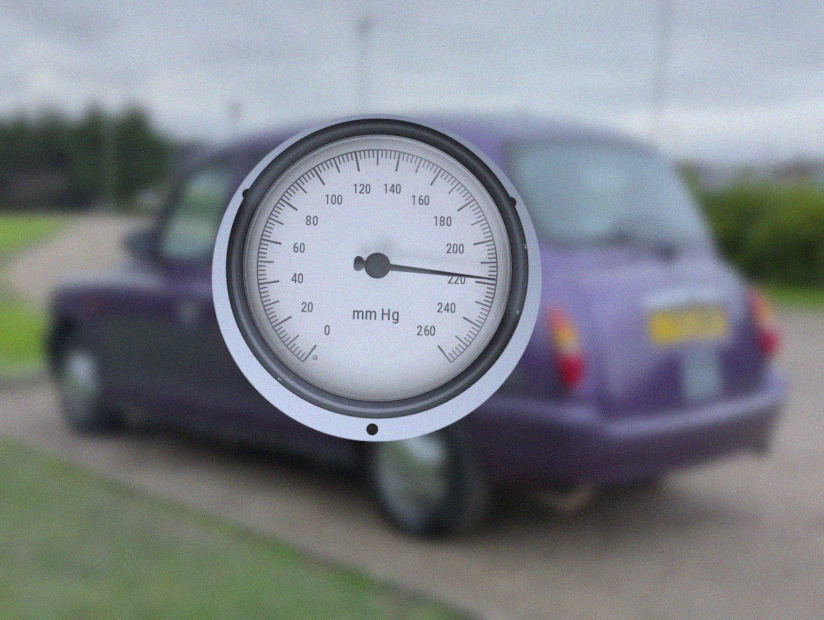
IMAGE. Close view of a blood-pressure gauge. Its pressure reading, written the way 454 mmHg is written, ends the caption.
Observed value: 218 mmHg
